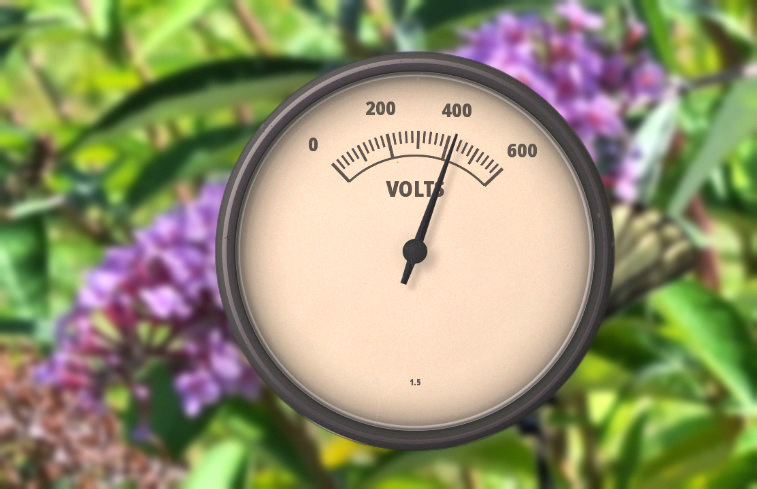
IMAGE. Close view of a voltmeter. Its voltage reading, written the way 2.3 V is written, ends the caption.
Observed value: 420 V
